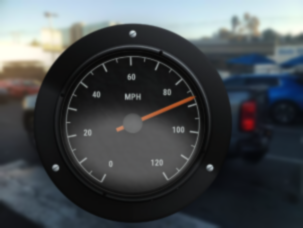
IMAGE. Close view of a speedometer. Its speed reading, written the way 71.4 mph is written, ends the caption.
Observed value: 87.5 mph
